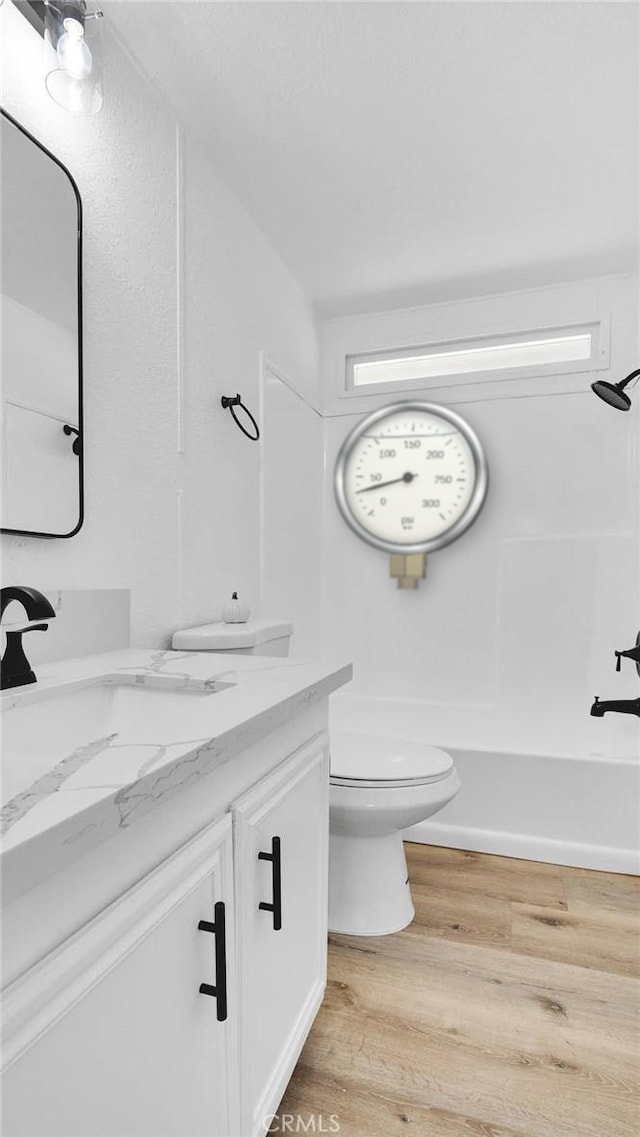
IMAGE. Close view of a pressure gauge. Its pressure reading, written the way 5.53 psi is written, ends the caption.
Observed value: 30 psi
